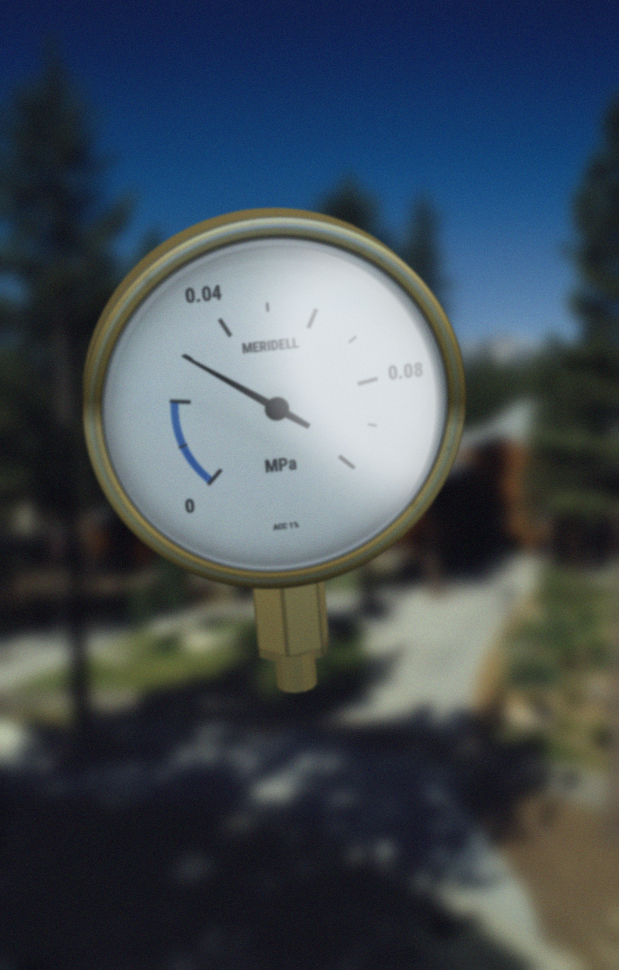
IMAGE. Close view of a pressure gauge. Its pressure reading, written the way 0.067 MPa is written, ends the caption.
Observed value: 0.03 MPa
